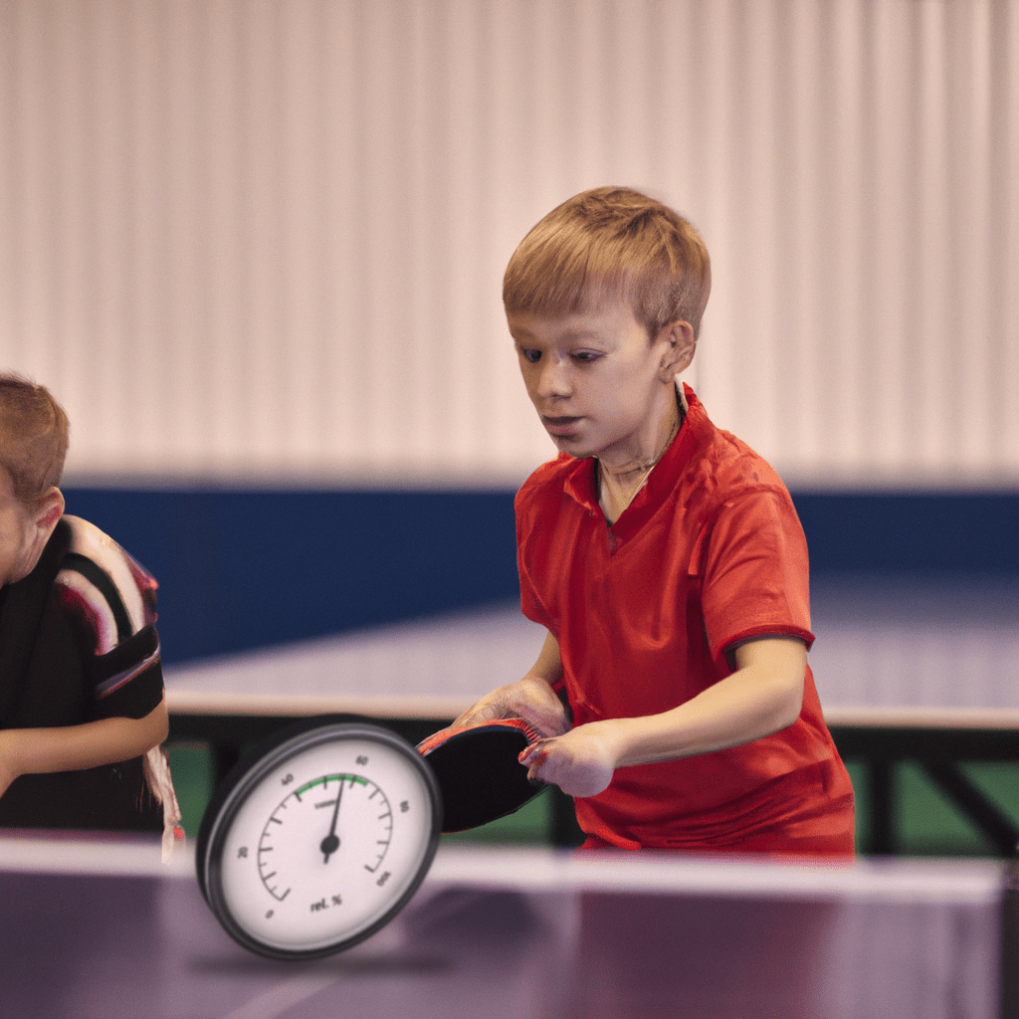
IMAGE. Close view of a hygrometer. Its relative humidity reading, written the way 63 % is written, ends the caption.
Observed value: 55 %
